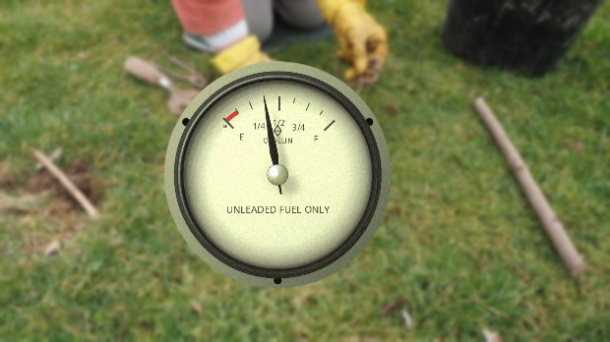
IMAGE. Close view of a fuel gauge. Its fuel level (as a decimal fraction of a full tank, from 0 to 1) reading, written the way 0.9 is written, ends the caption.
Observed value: 0.375
